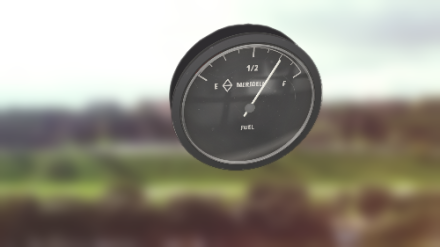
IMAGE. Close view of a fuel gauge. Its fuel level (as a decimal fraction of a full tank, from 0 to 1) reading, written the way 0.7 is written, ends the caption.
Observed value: 0.75
